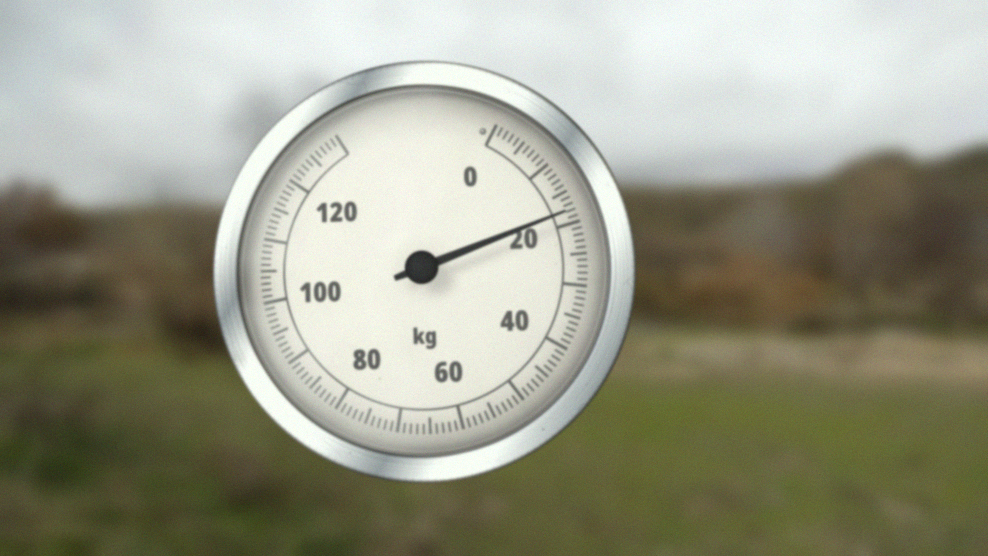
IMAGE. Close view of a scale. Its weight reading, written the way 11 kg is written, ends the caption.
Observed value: 18 kg
